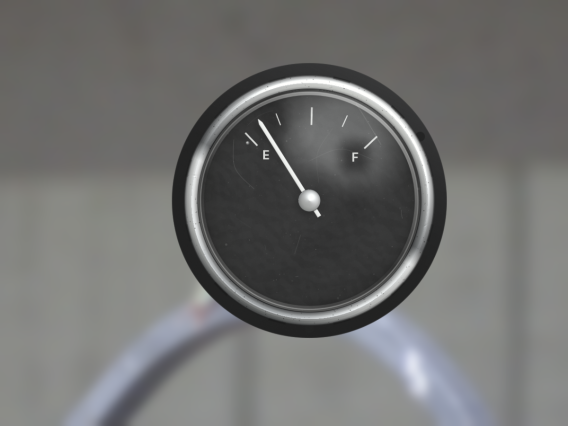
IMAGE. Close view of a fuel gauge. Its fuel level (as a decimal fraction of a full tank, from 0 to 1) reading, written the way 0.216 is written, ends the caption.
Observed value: 0.125
